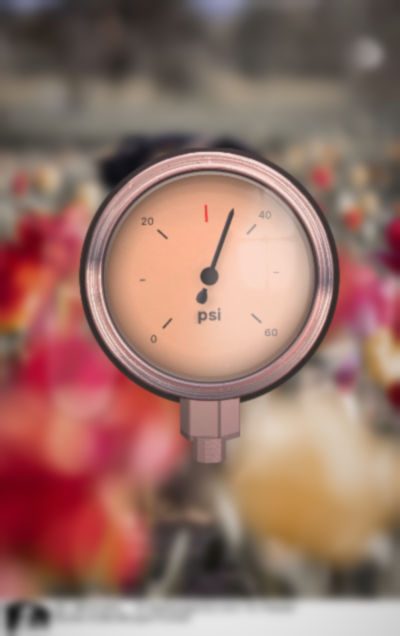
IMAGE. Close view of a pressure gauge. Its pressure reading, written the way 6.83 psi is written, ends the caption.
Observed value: 35 psi
